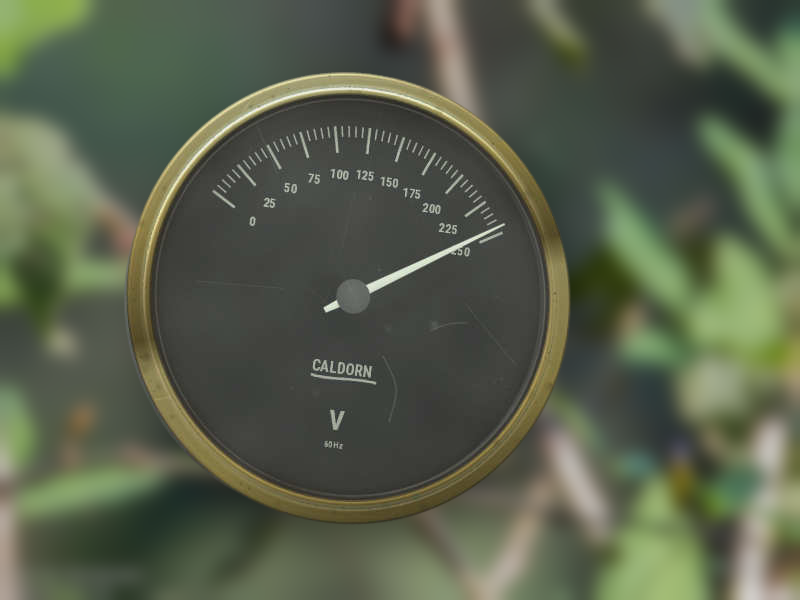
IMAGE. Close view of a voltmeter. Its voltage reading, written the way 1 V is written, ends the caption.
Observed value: 245 V
